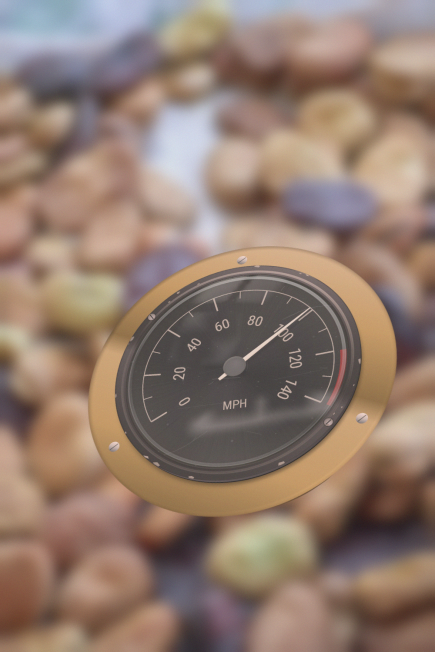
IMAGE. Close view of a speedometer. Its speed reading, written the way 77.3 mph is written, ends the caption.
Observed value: 100 mph
